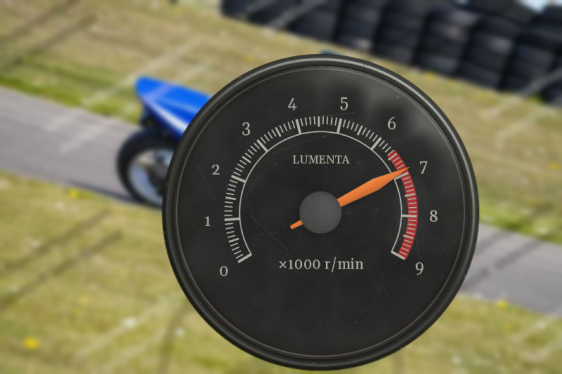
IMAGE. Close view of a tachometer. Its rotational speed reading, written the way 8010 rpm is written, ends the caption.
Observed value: 6900 rpm
